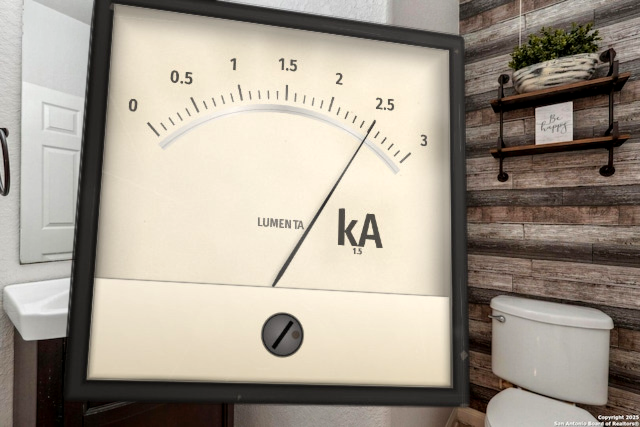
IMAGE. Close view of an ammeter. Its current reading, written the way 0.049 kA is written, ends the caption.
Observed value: 2.5 kA
